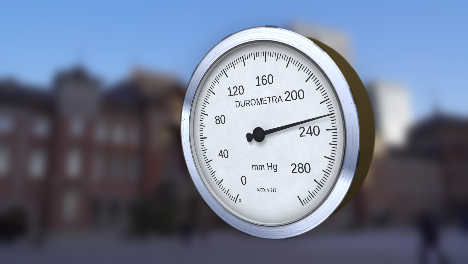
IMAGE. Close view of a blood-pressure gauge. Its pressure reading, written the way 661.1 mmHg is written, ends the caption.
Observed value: 230 mmHg
